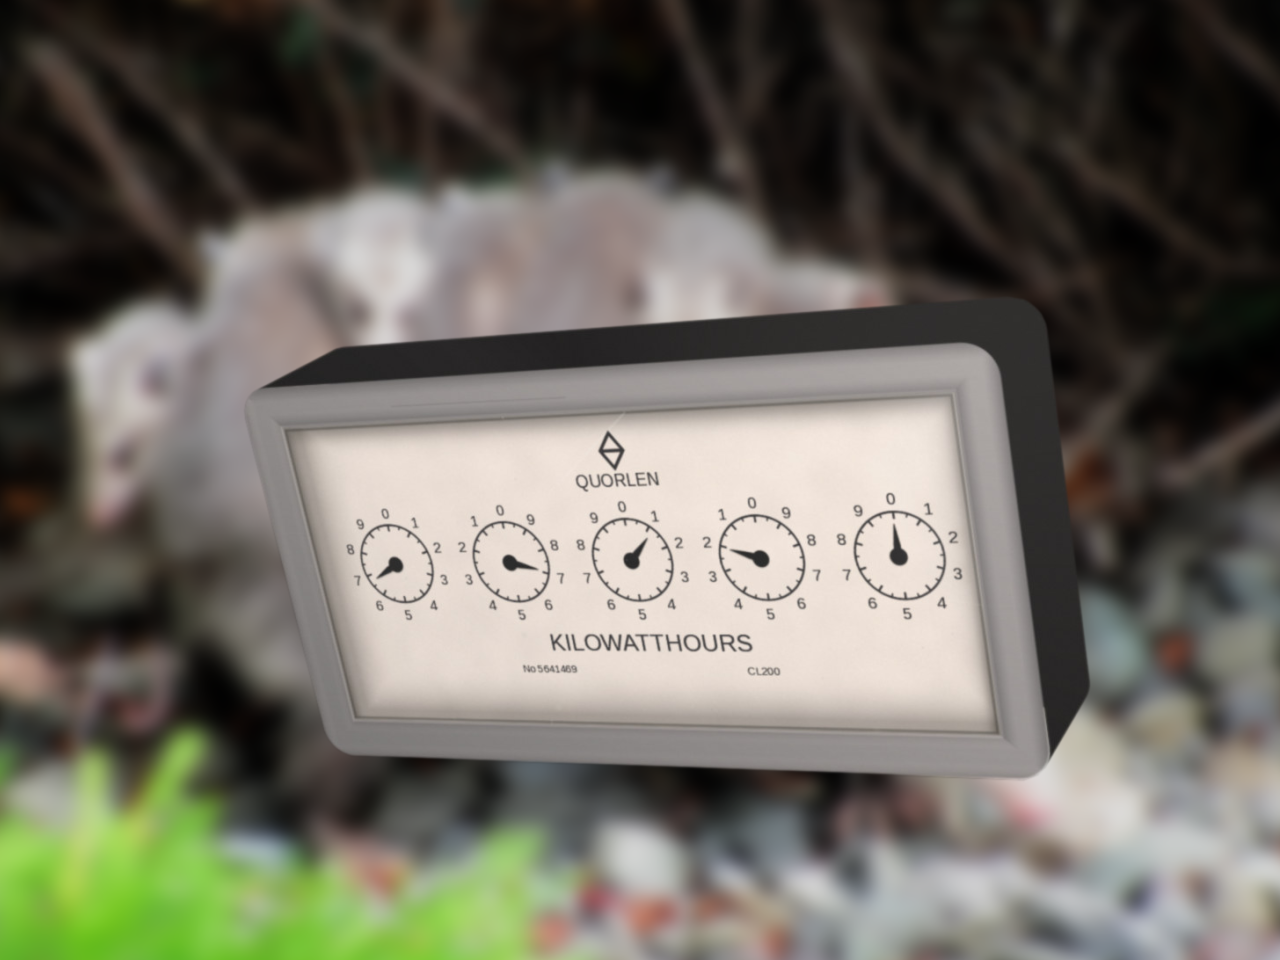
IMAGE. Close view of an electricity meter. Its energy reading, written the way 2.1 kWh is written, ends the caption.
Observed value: 67120 kWh
